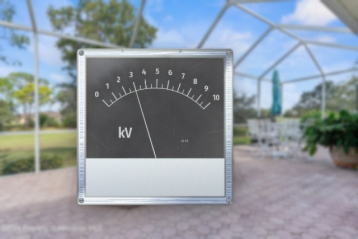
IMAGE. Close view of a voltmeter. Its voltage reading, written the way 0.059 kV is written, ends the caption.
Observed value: 3 kV
